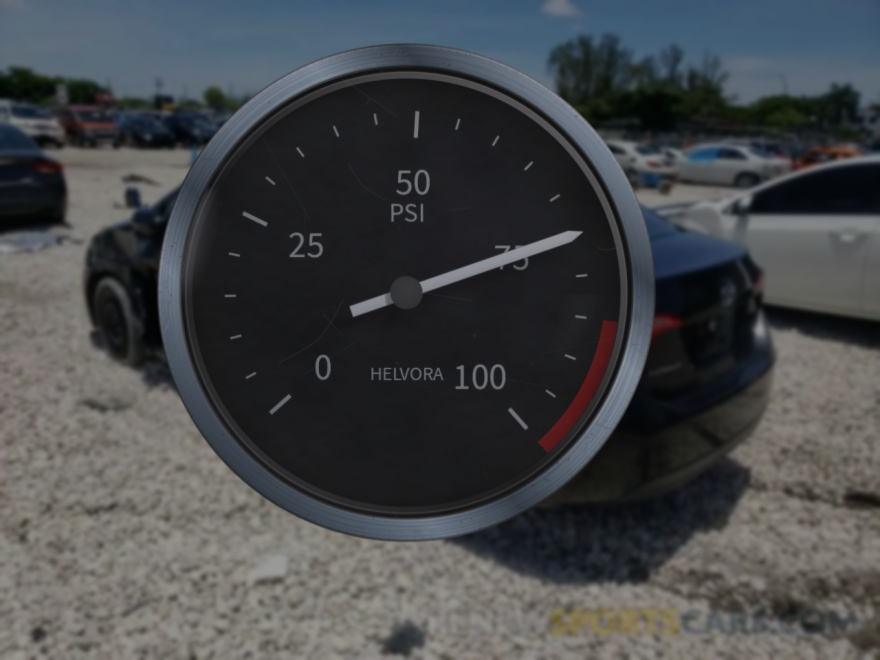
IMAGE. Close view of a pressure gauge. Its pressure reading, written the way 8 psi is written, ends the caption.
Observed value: 75 psi
